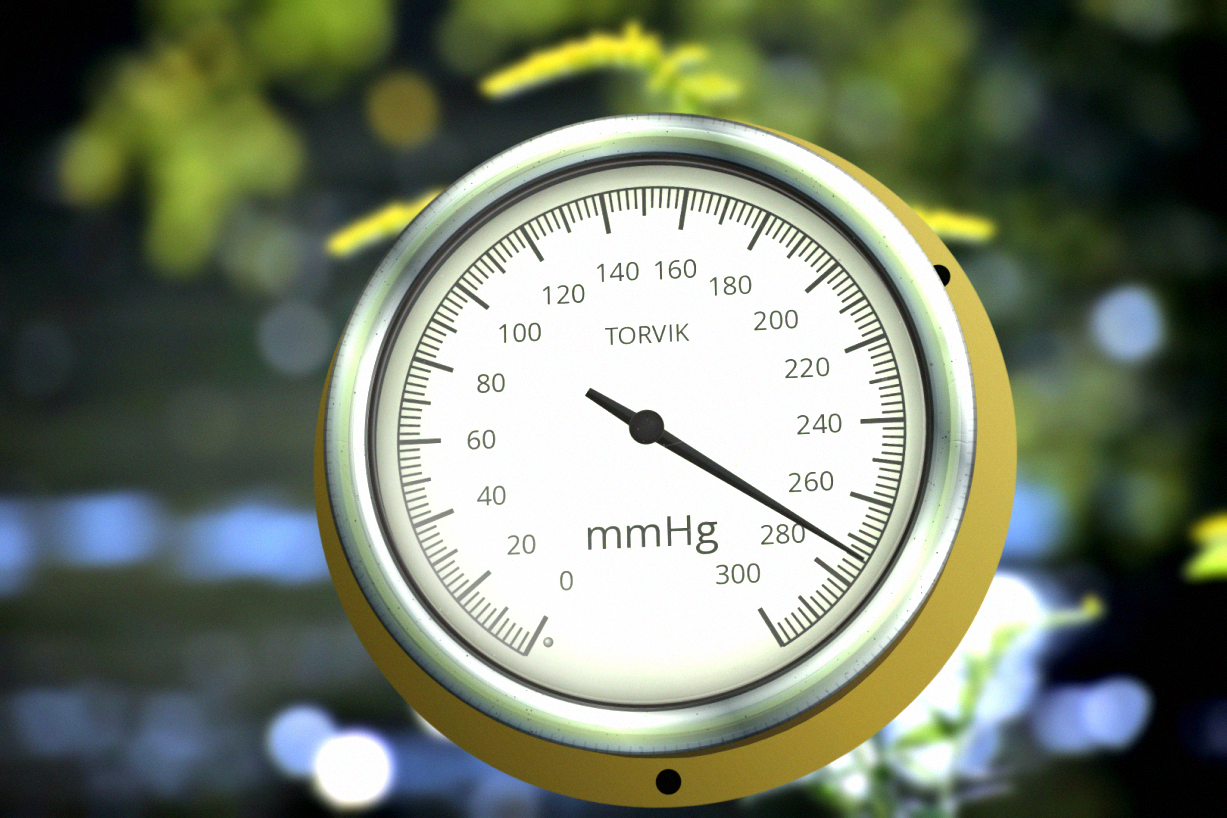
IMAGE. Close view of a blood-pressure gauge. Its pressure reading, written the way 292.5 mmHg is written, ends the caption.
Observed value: 274 mmHg
